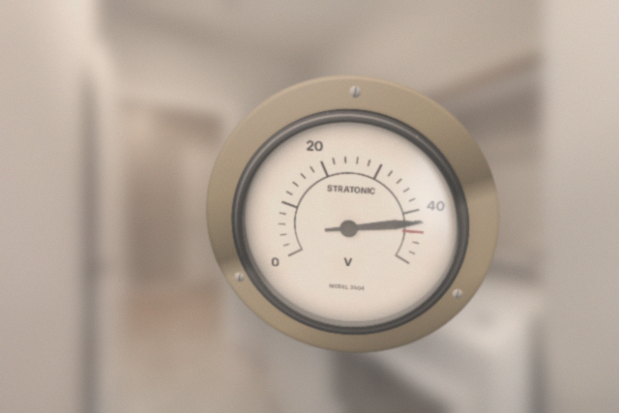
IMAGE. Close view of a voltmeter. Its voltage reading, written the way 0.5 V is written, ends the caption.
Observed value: 42 V
